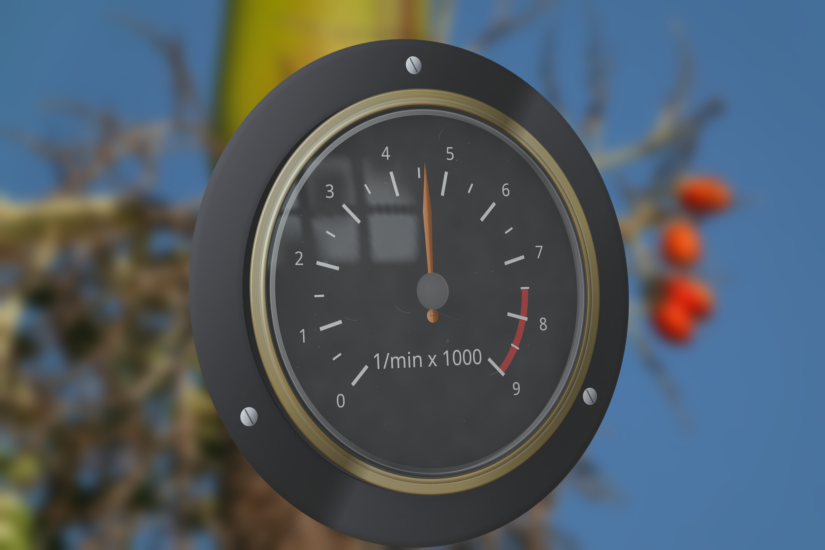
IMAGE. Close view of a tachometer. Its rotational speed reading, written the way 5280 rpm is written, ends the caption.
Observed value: 4500 rpm
